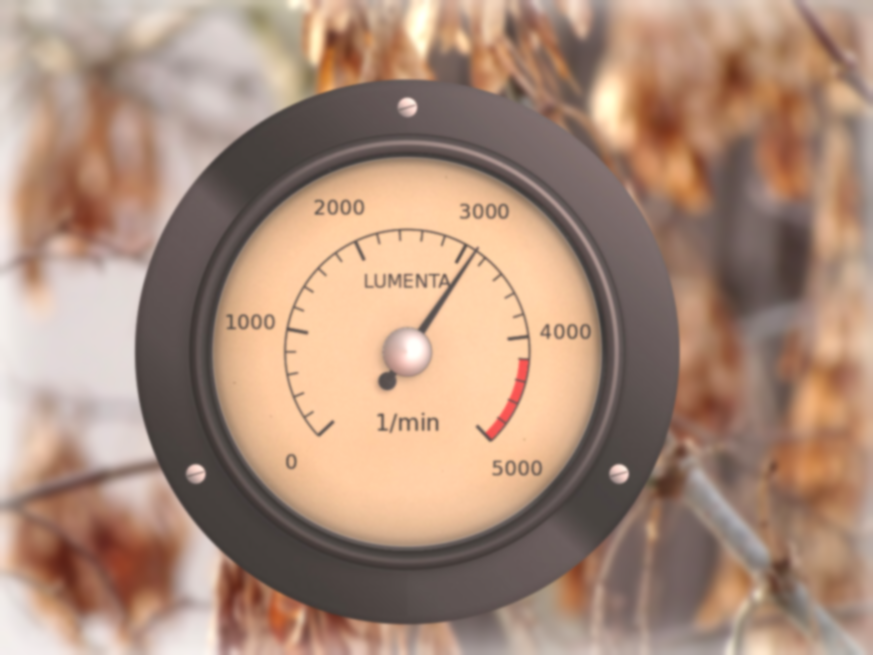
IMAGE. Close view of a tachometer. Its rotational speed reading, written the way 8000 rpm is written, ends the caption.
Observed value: 3100 rpm
